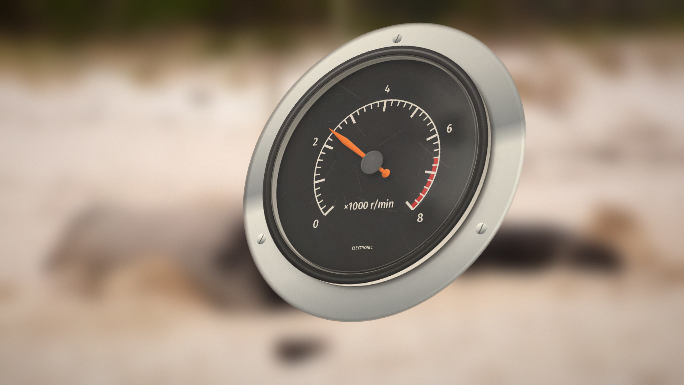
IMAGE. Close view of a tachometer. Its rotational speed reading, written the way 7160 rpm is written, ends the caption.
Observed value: 2400 rpm
